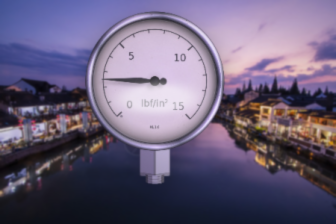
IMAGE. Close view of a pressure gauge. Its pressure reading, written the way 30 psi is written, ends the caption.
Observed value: 2.5 psi
